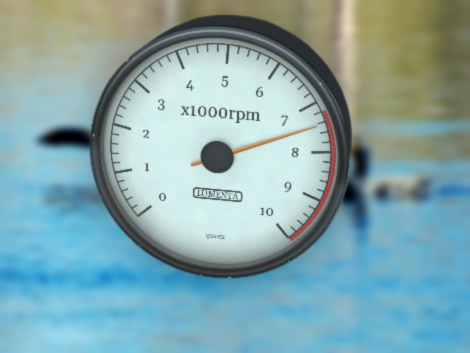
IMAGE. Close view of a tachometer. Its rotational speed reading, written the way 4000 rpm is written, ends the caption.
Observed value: 7400 rpm
